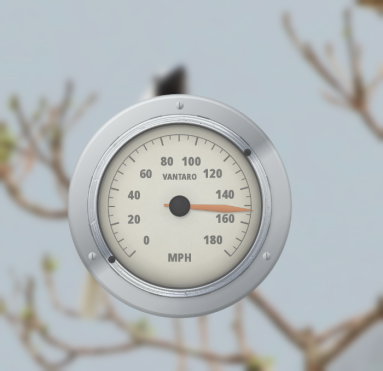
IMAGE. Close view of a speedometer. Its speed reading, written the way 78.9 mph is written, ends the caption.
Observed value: 152.5 mph
